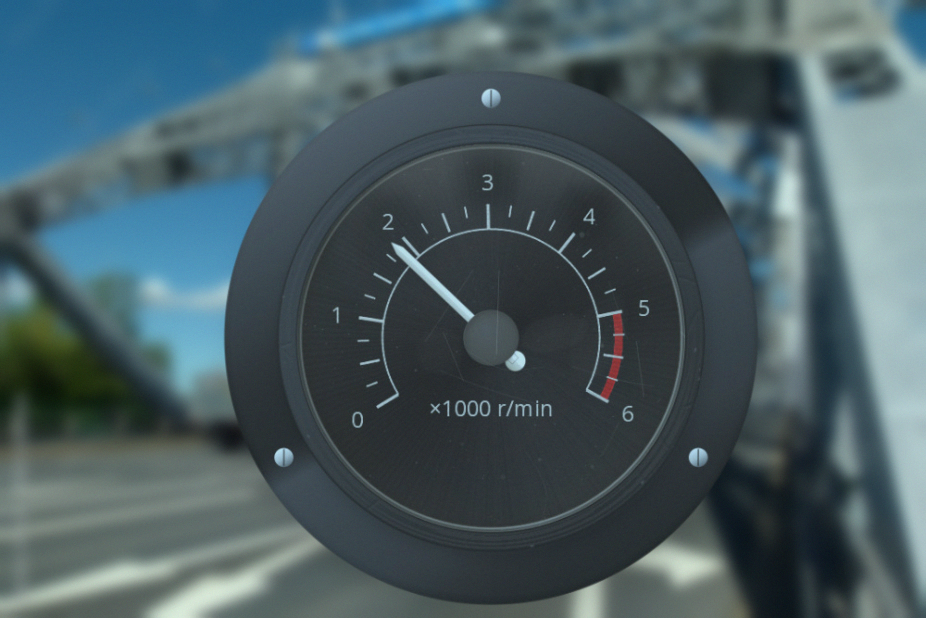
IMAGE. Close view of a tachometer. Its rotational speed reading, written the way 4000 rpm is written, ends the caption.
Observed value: 1875 rpm
